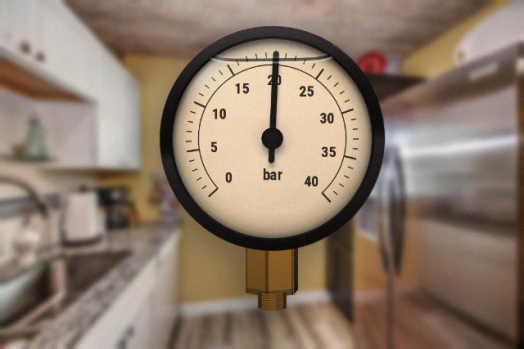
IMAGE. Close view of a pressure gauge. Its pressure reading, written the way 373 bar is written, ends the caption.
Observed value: 20 bar
